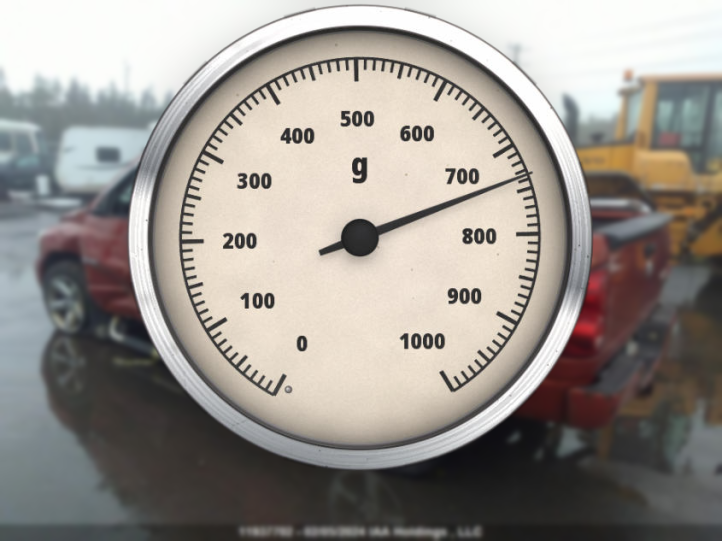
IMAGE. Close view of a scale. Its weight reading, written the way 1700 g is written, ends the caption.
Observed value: 735 g
